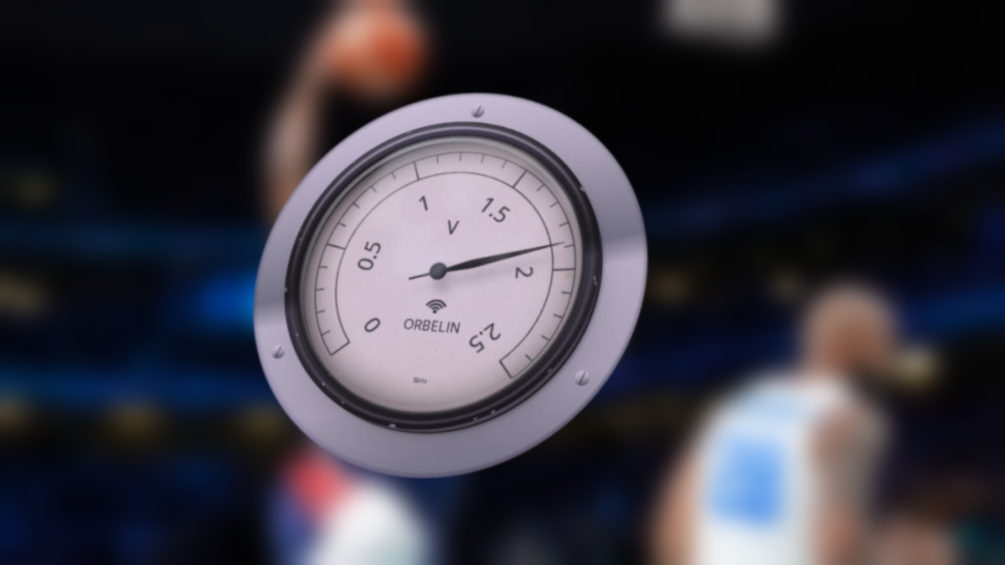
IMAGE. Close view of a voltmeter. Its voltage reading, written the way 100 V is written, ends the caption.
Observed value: 1.9 V
